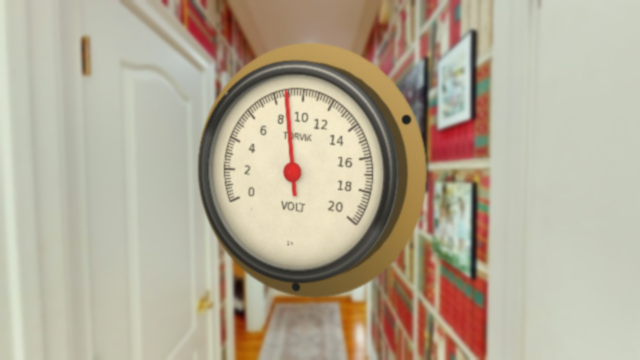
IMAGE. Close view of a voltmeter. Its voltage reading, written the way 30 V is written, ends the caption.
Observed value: 9 V
